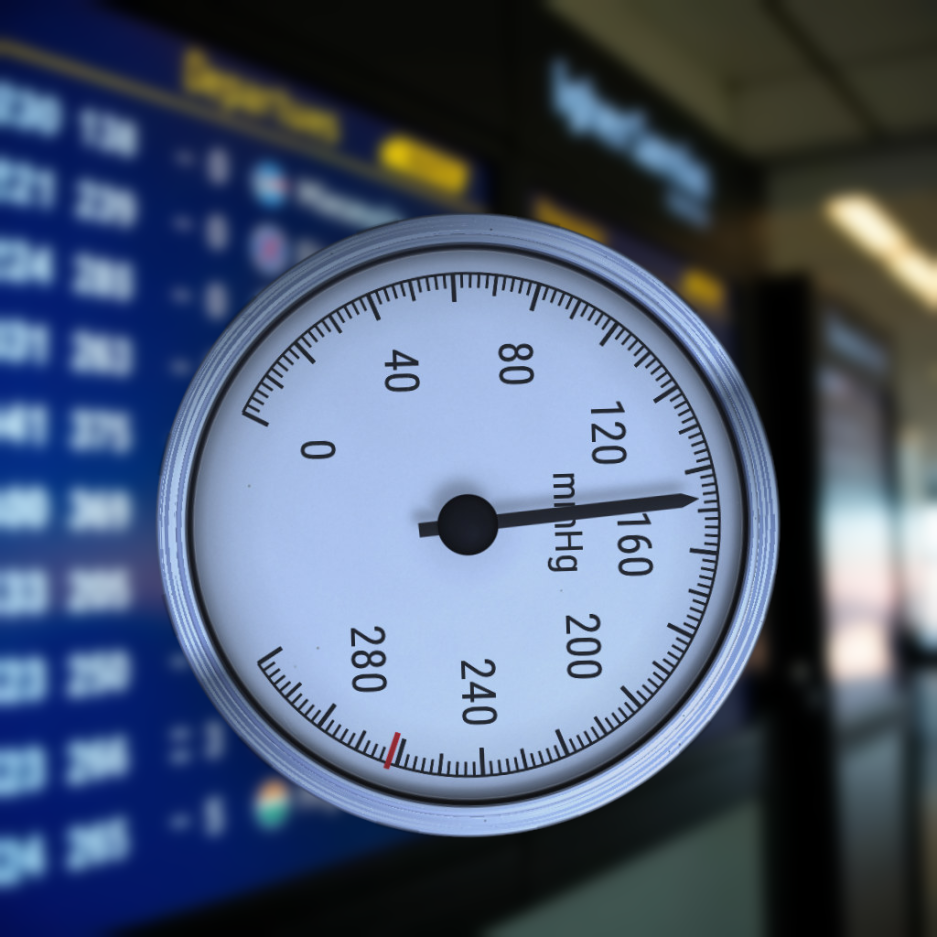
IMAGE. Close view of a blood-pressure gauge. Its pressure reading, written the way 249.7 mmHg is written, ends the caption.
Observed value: 147 mmHg
